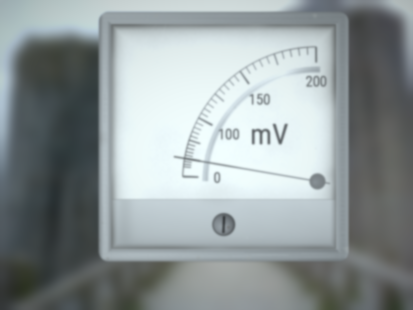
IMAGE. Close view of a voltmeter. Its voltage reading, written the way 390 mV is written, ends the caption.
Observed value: 50 mV
